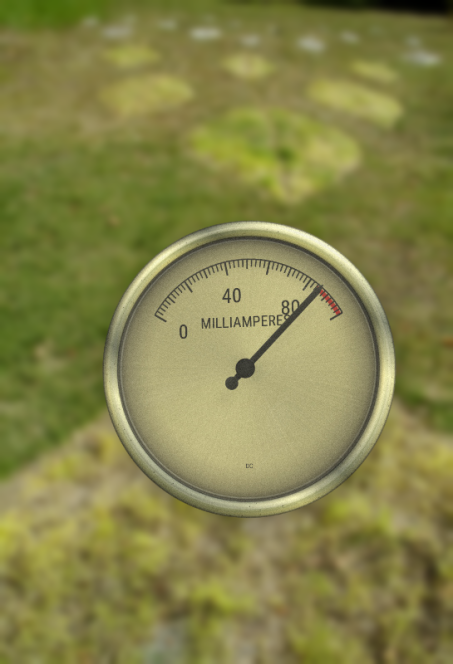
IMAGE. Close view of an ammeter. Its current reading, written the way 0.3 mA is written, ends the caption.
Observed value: 86 mA
